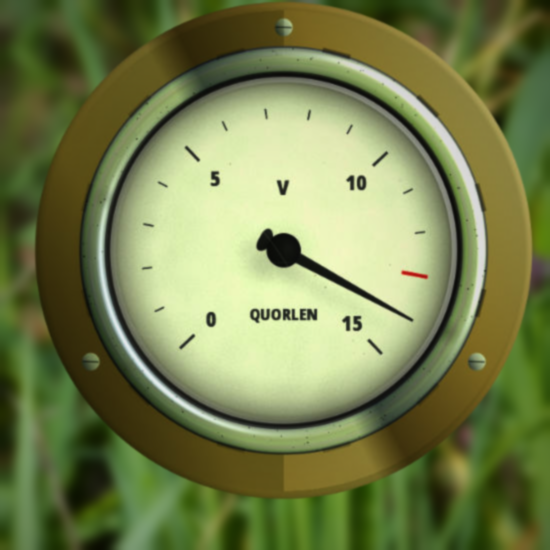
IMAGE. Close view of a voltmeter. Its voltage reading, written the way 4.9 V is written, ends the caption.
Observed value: 14 V
